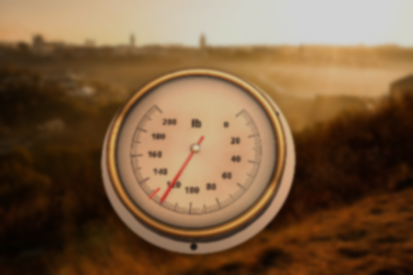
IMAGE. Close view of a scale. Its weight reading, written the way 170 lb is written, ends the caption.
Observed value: 120 lb
